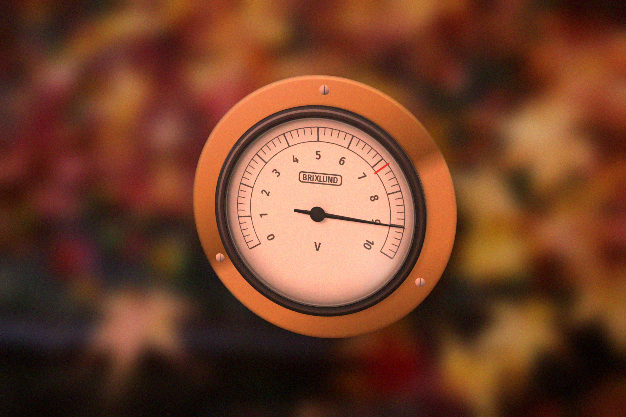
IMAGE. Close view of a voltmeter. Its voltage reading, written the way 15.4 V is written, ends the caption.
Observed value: 9 V
